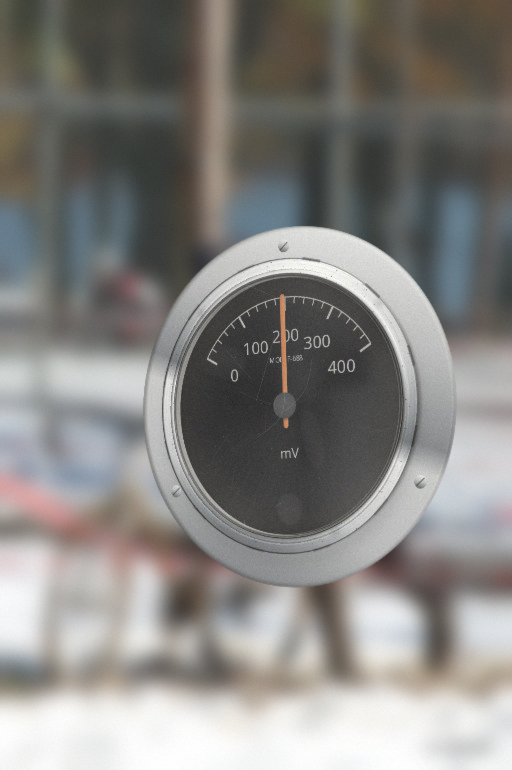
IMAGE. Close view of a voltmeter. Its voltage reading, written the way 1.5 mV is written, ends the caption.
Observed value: 200 mV
